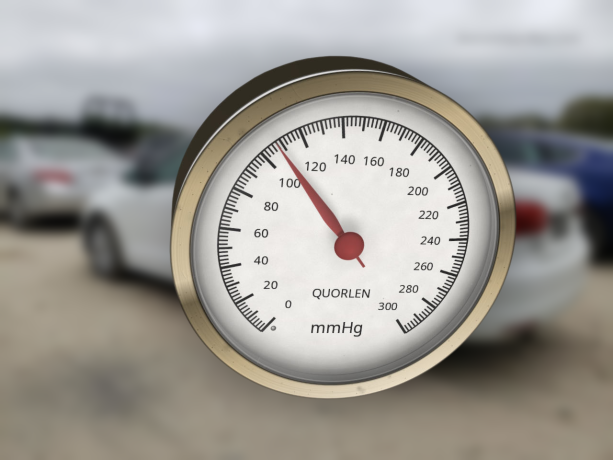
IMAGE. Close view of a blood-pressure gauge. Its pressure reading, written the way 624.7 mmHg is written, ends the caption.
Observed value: 108 mmHg
